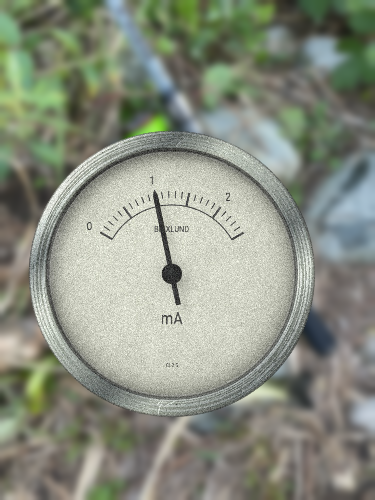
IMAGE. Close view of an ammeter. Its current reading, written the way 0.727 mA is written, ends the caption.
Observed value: 1 mA
